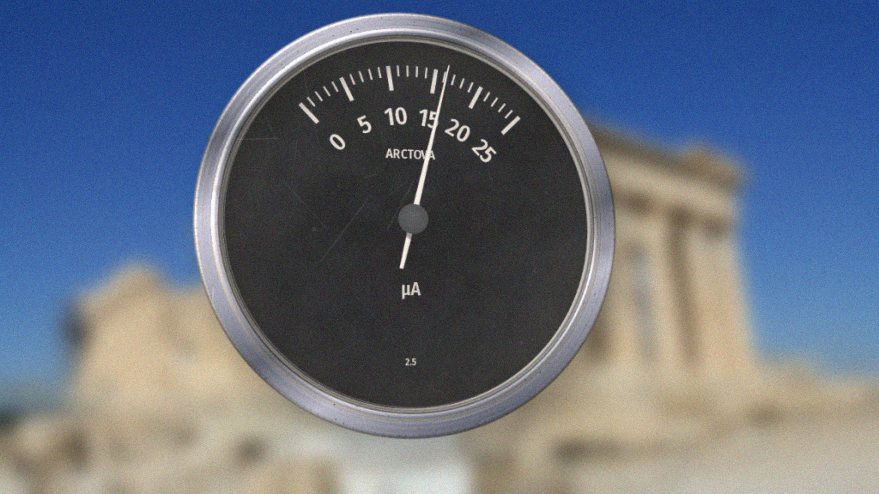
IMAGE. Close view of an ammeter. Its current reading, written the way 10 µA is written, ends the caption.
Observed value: 16 µA
